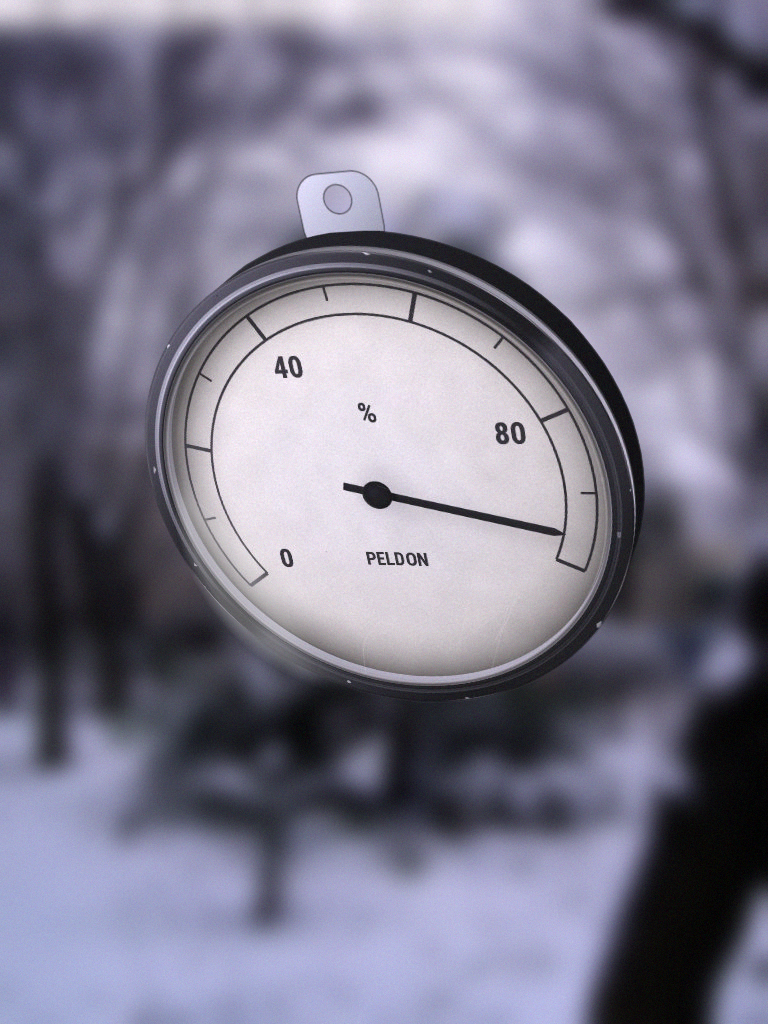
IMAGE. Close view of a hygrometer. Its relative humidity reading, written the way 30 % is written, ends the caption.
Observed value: 95 %
